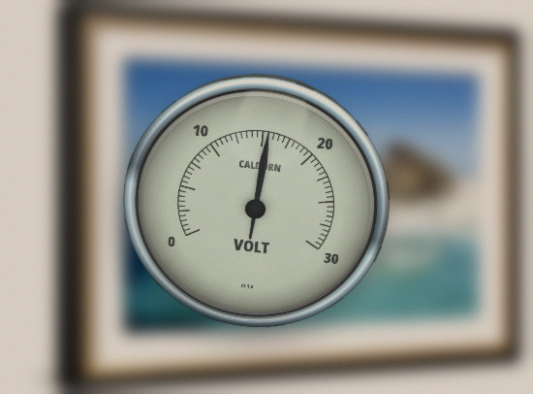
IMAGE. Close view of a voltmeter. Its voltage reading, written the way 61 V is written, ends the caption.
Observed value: 15.5 V
